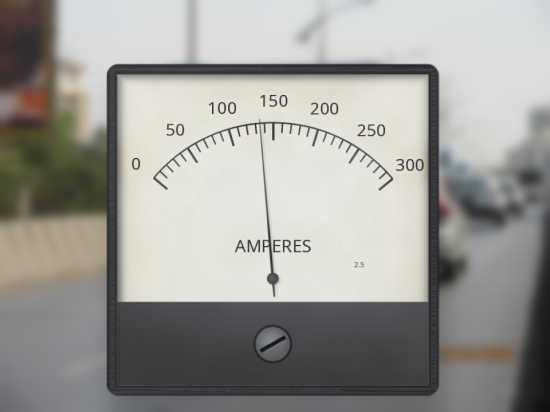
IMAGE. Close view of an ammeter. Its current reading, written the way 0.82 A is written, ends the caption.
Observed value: 135 A
